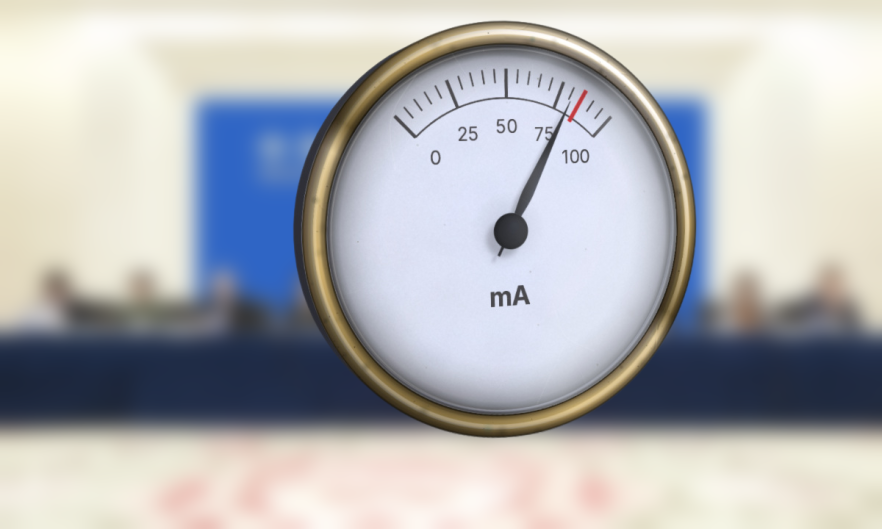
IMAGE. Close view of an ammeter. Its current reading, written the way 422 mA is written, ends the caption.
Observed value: 80 mA
